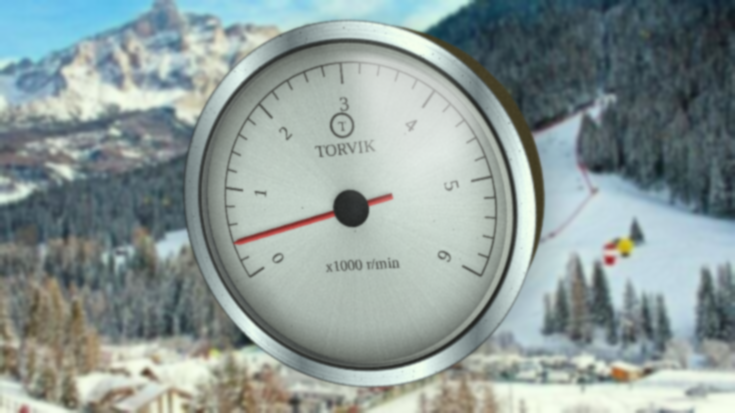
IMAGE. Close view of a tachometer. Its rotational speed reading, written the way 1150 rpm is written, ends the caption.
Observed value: 400 rpm
